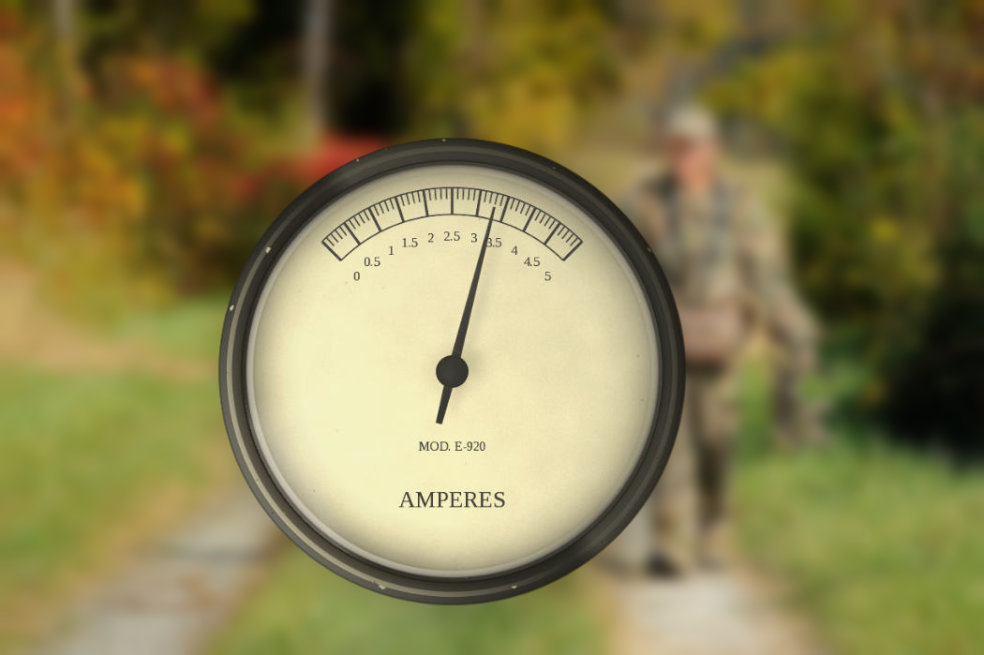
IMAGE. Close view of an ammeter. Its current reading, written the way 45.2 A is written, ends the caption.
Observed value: 3.3 A
